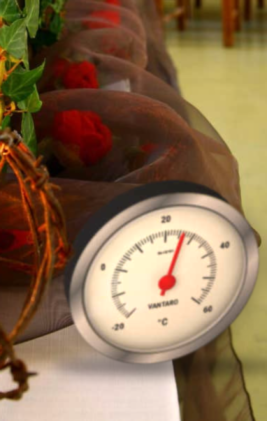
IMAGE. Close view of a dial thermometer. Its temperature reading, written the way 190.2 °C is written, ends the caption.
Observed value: 25 °C
